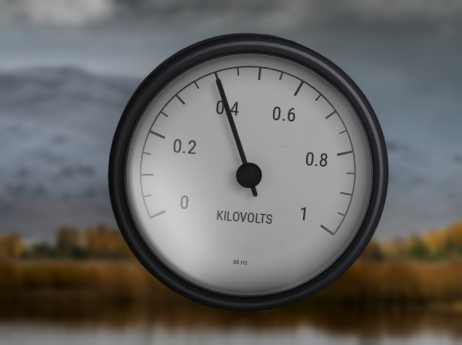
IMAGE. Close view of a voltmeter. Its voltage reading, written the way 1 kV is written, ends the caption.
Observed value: 0.4 kV
